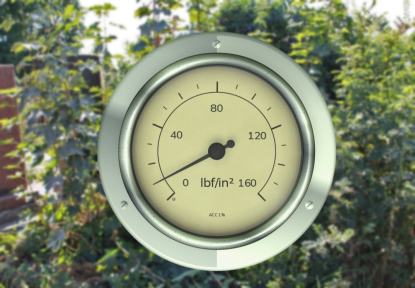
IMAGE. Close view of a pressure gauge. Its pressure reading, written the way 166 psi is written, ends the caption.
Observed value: 10 psi
